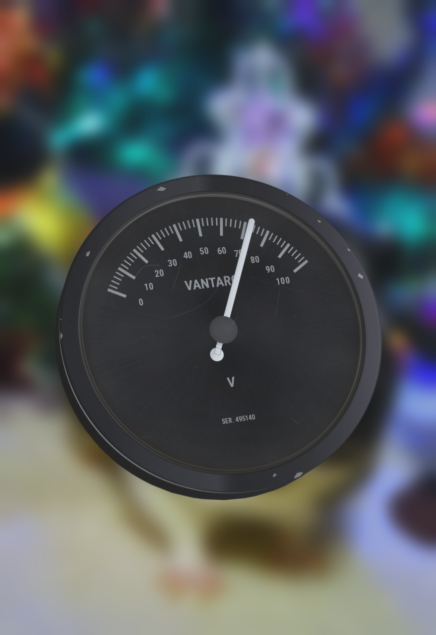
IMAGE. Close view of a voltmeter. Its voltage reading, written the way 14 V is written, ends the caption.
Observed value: 72 V
